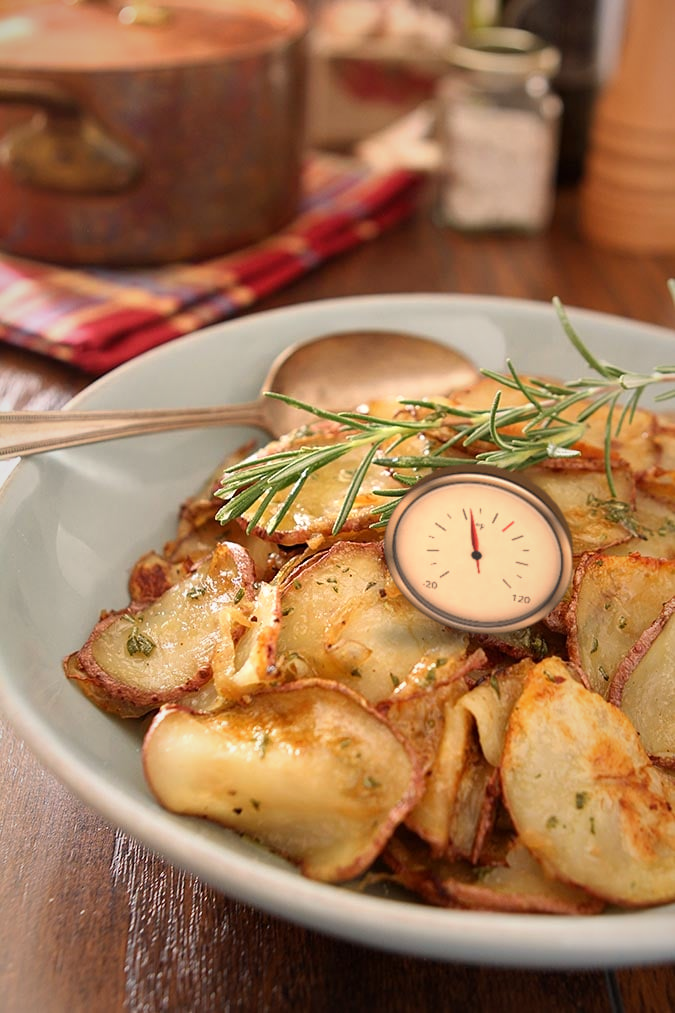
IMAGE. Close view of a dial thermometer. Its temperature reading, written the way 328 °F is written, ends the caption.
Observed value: 45 °F
